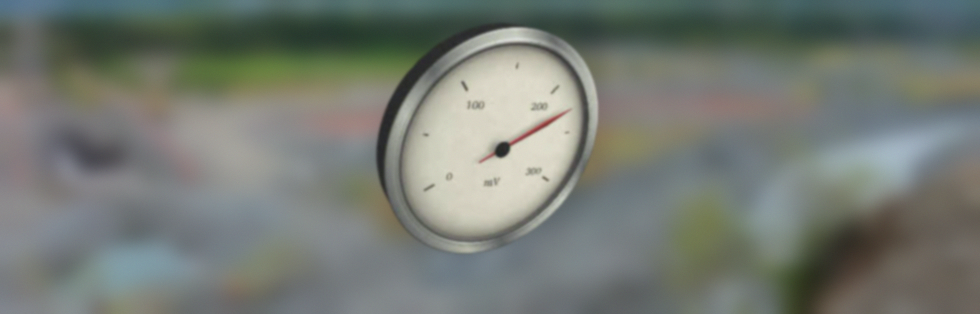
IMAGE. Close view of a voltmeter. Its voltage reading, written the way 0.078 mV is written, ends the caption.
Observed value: 225 mV
